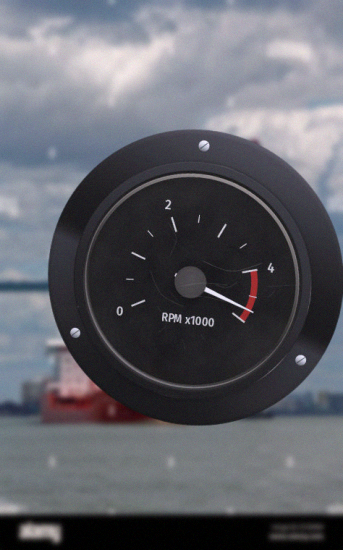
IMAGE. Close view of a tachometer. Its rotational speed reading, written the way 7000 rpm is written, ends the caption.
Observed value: 4750 rpm
